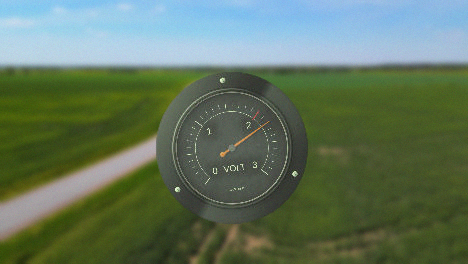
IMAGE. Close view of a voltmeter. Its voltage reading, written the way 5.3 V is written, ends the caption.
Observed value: 2.2 V
